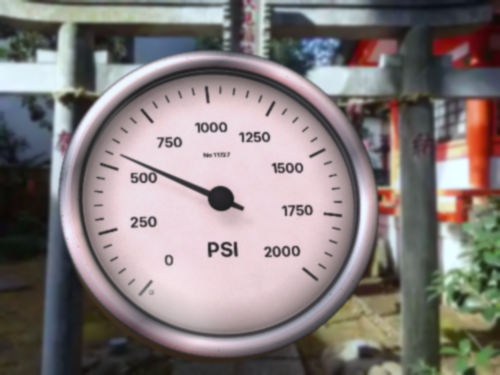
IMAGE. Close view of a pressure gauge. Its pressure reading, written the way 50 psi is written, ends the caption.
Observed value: 550 psi
